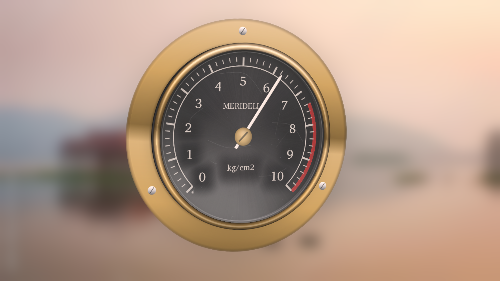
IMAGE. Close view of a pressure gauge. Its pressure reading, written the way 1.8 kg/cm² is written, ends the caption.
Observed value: 6.2 kg/cm²
